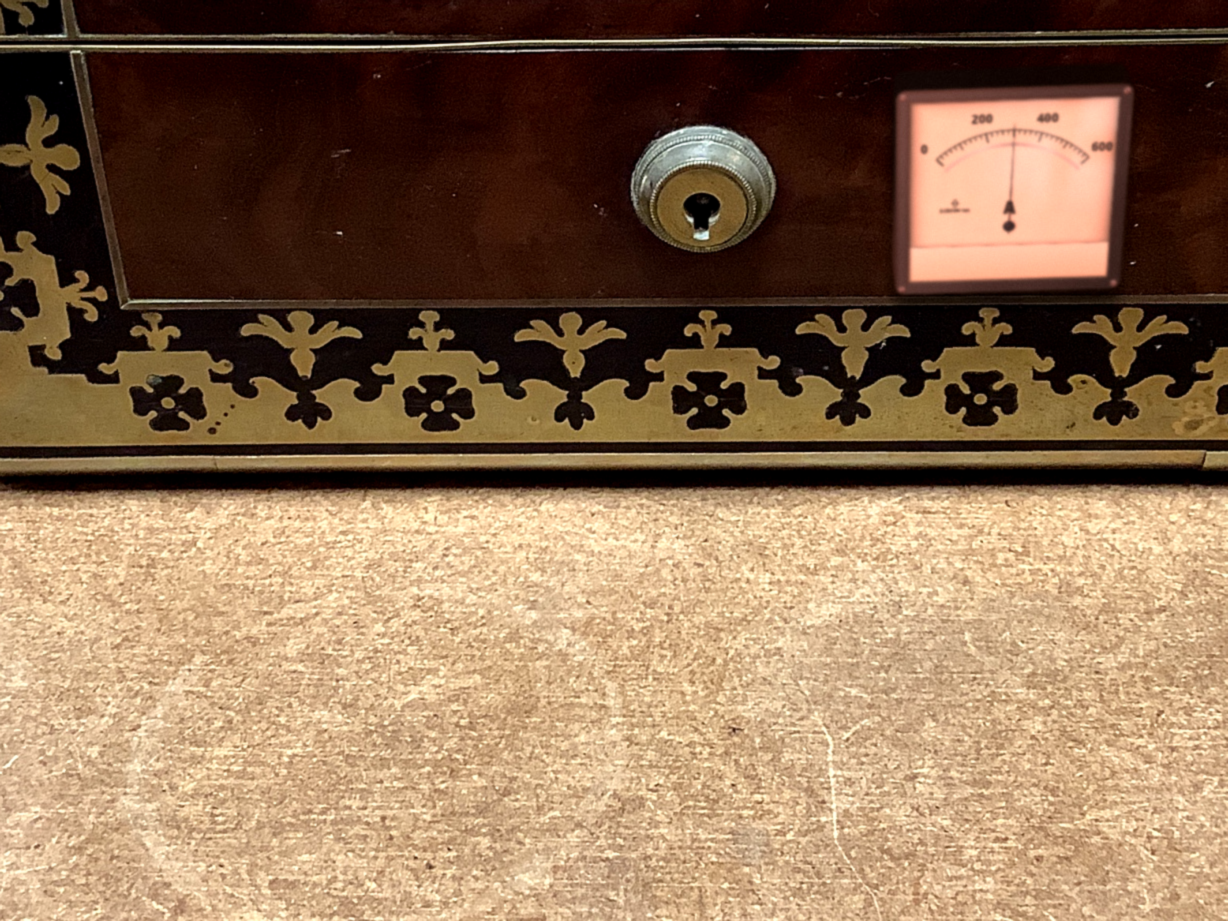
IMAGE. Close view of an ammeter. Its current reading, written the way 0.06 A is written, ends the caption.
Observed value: 300 A
